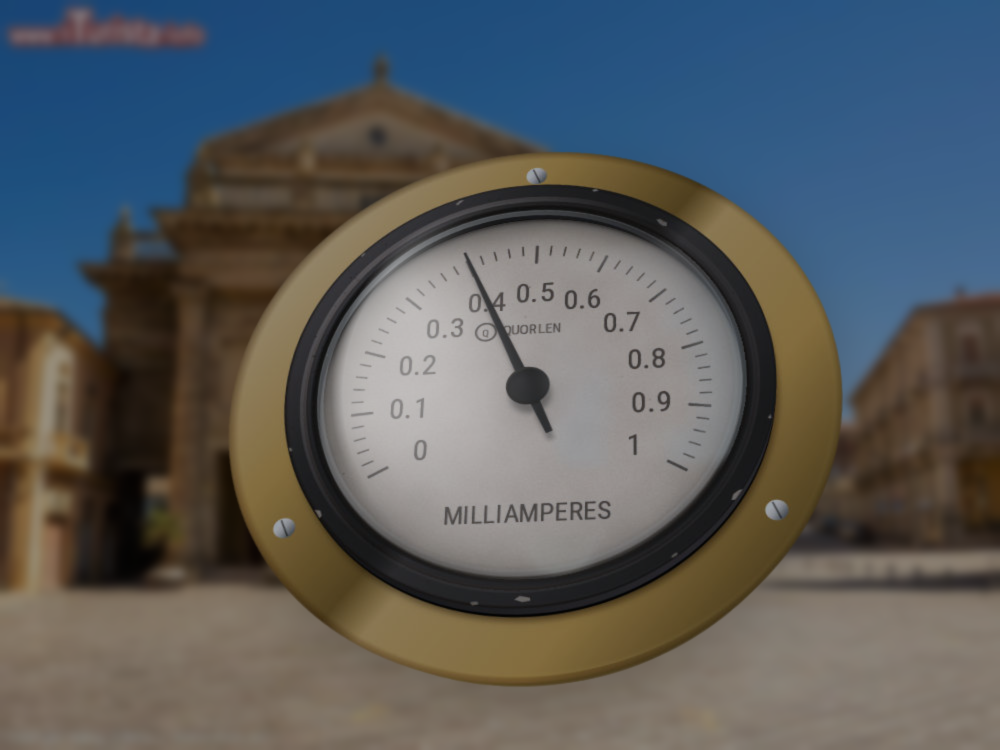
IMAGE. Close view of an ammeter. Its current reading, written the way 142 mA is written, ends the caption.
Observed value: 0.4 mA
